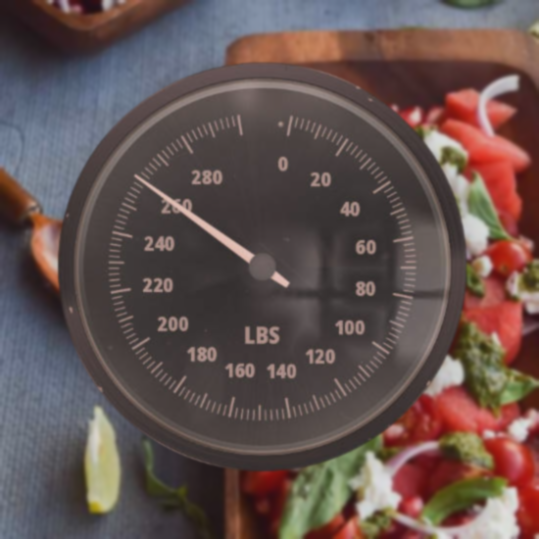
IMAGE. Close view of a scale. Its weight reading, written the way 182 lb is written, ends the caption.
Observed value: 260 lb
